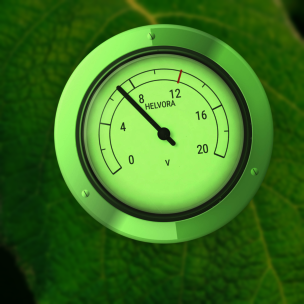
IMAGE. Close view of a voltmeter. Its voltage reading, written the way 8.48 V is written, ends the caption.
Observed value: 7 V
